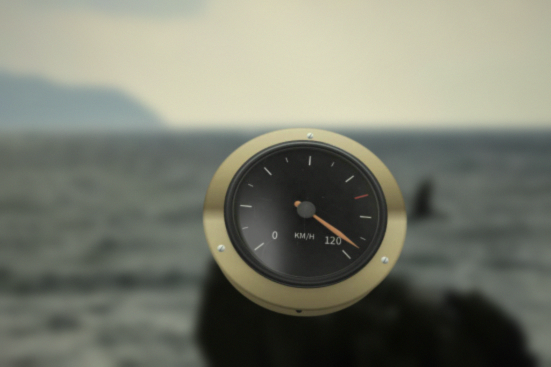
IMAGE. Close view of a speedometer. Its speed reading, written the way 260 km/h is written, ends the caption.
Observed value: 115 km/h
